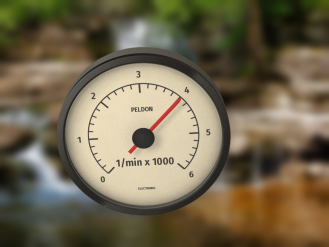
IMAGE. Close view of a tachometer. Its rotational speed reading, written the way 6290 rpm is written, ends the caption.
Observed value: 4000 rpm
